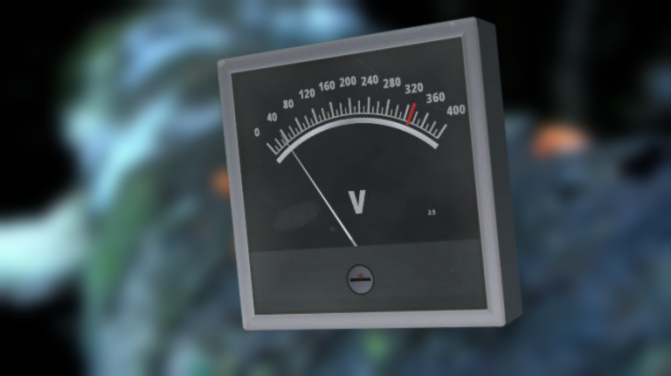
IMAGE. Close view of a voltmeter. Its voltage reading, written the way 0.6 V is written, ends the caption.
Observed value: 40 V
